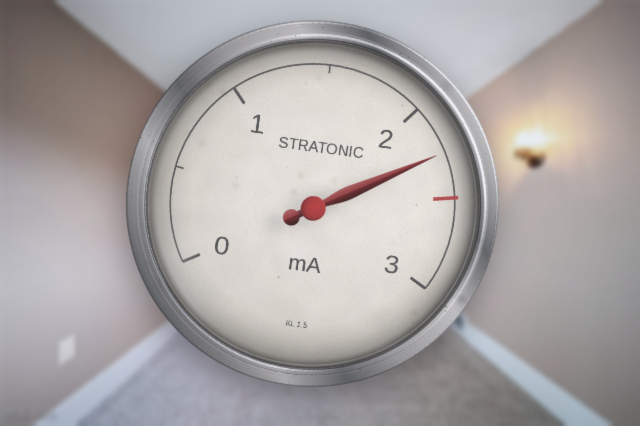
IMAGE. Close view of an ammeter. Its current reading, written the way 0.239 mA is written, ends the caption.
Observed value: 2.25 mA
